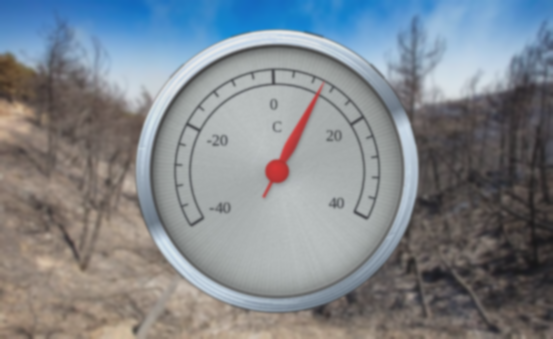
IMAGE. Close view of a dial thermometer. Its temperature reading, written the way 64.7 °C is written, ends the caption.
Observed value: 10 °C
